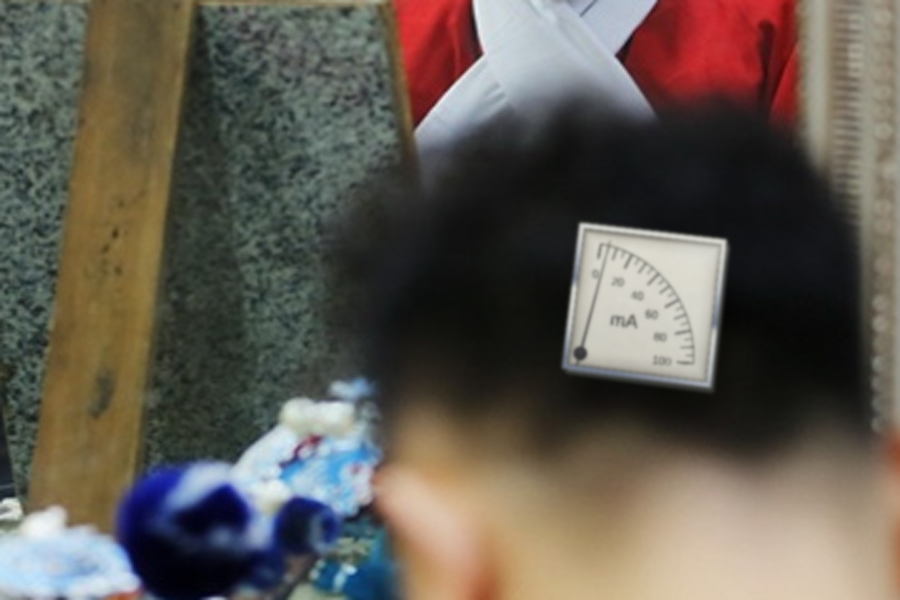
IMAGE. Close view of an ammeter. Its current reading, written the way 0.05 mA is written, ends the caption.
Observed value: 5 mA
